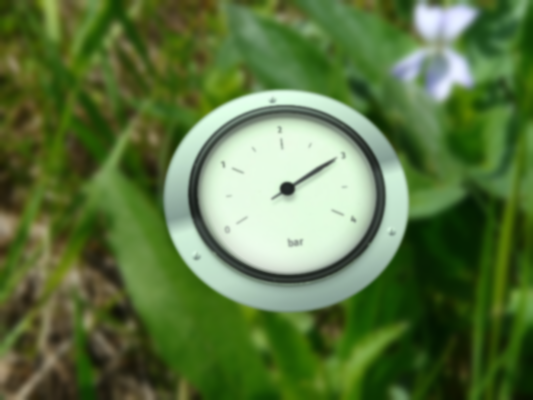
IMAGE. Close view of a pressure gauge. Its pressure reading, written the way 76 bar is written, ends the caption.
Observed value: 3 bar
